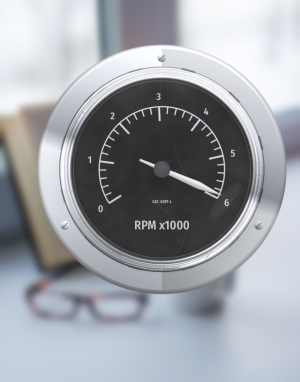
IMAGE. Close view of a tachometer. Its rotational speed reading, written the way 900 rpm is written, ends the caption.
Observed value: 5900 rpm
